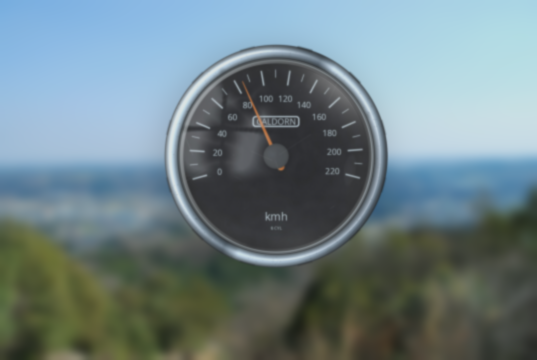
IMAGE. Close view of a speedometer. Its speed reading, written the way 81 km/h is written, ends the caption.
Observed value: 85 km/h
